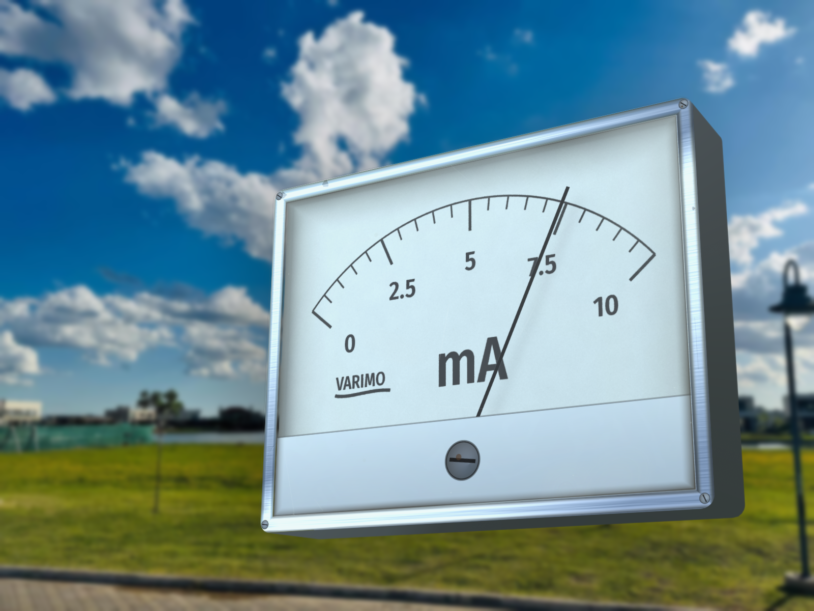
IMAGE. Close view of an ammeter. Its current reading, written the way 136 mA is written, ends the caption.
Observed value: 7.5 mA
